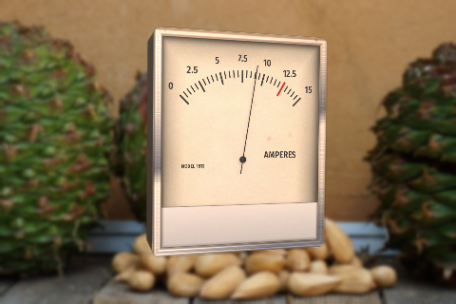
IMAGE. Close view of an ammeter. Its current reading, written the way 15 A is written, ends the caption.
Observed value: 9 A
